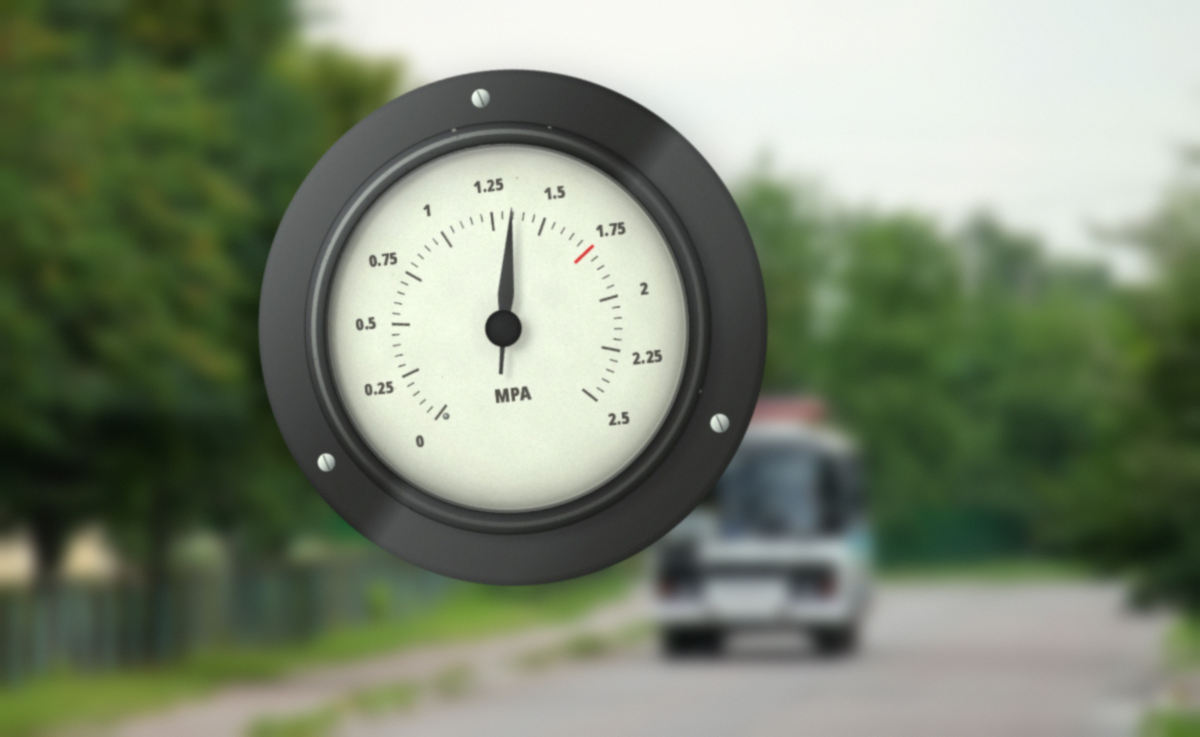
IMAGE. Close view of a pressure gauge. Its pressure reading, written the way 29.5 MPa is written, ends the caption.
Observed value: 1.35 MPa
